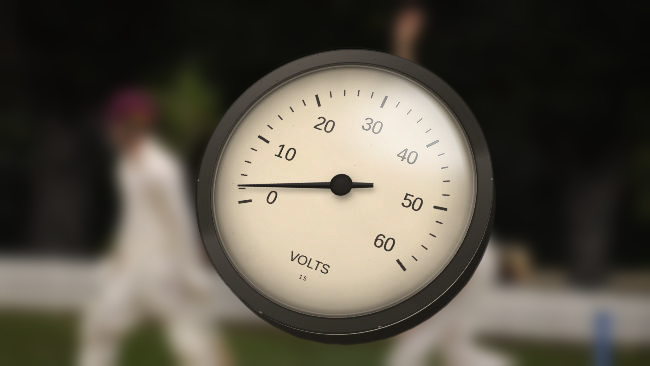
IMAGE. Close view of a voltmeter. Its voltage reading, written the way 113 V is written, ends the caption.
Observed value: 2 V
